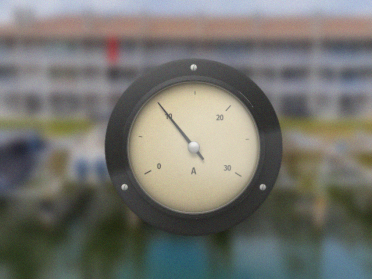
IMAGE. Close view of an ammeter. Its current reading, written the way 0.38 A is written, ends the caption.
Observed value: 10 A
